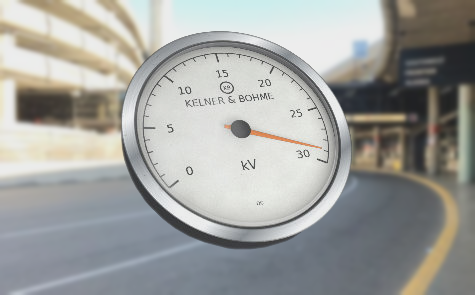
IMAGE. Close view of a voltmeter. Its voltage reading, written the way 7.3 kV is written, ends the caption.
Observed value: 29 kV
